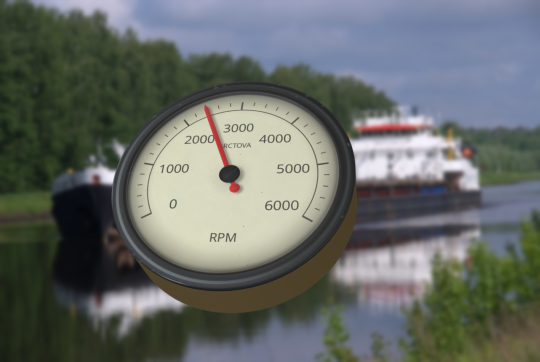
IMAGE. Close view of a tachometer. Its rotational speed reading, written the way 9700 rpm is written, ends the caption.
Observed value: 2400 rpm
